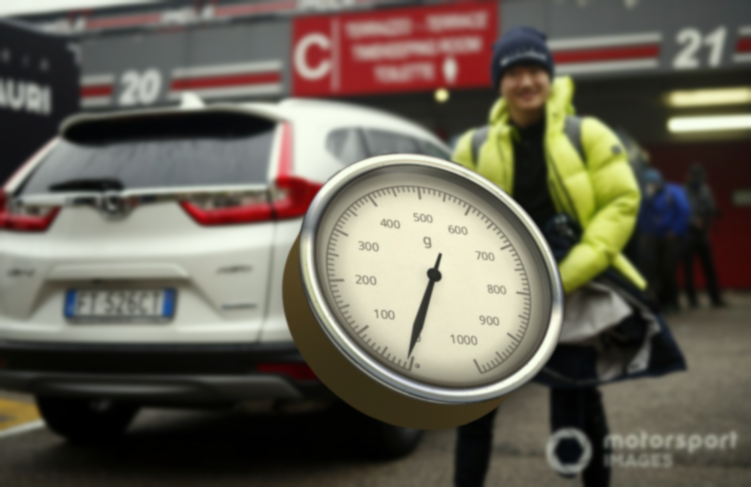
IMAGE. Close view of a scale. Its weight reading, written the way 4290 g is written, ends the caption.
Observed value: 10 g
